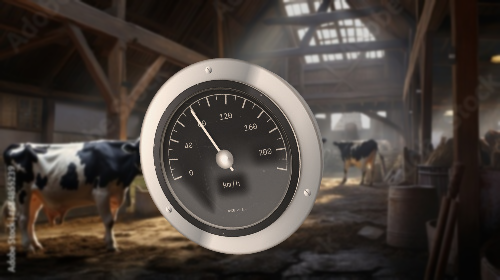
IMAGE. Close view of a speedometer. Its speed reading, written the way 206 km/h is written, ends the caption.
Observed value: 80 km/h
